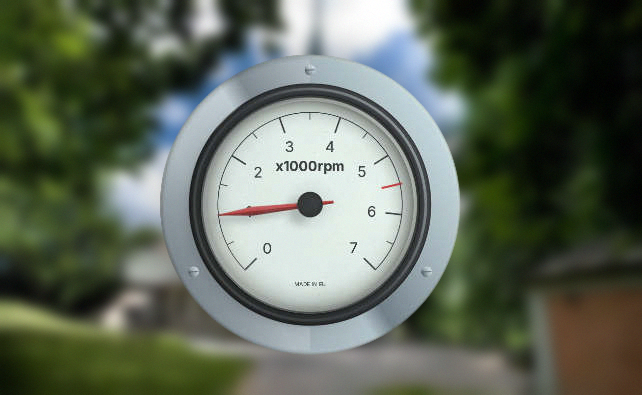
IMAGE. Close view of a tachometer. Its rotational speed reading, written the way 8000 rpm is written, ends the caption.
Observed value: 1000 rpm
